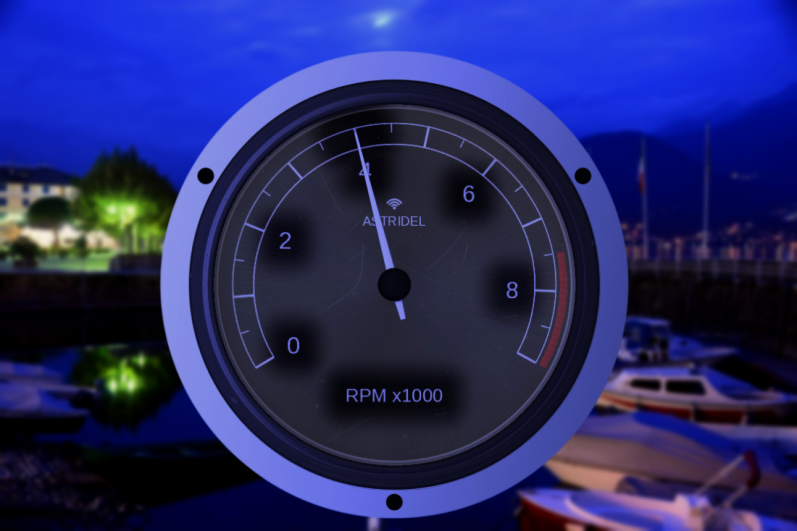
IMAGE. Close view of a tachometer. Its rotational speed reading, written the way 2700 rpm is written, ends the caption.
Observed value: 4000 rpm
